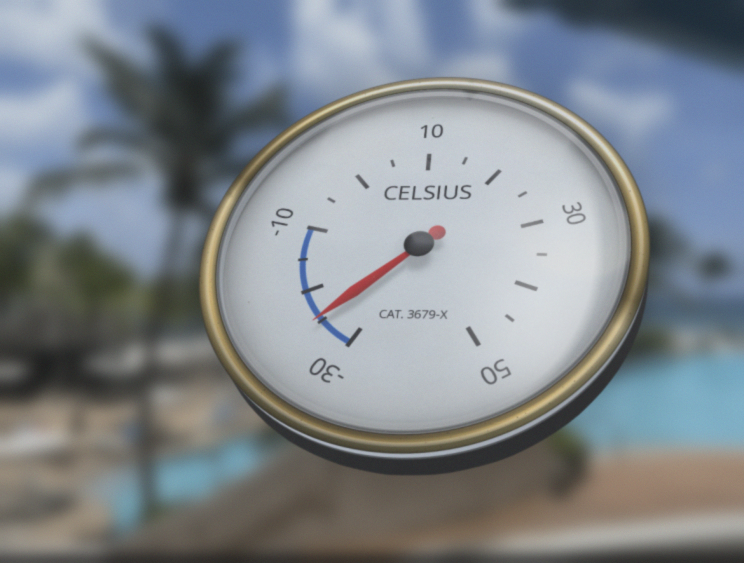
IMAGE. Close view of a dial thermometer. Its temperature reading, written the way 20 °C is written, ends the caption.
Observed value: -25 °C
